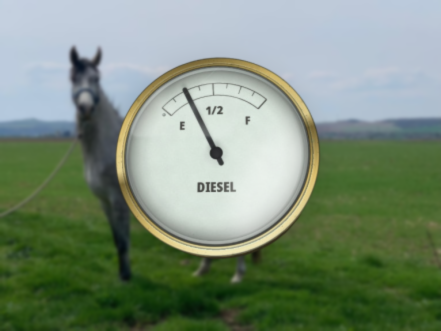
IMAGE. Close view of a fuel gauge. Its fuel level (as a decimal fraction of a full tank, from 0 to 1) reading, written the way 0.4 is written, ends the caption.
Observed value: 0.25
